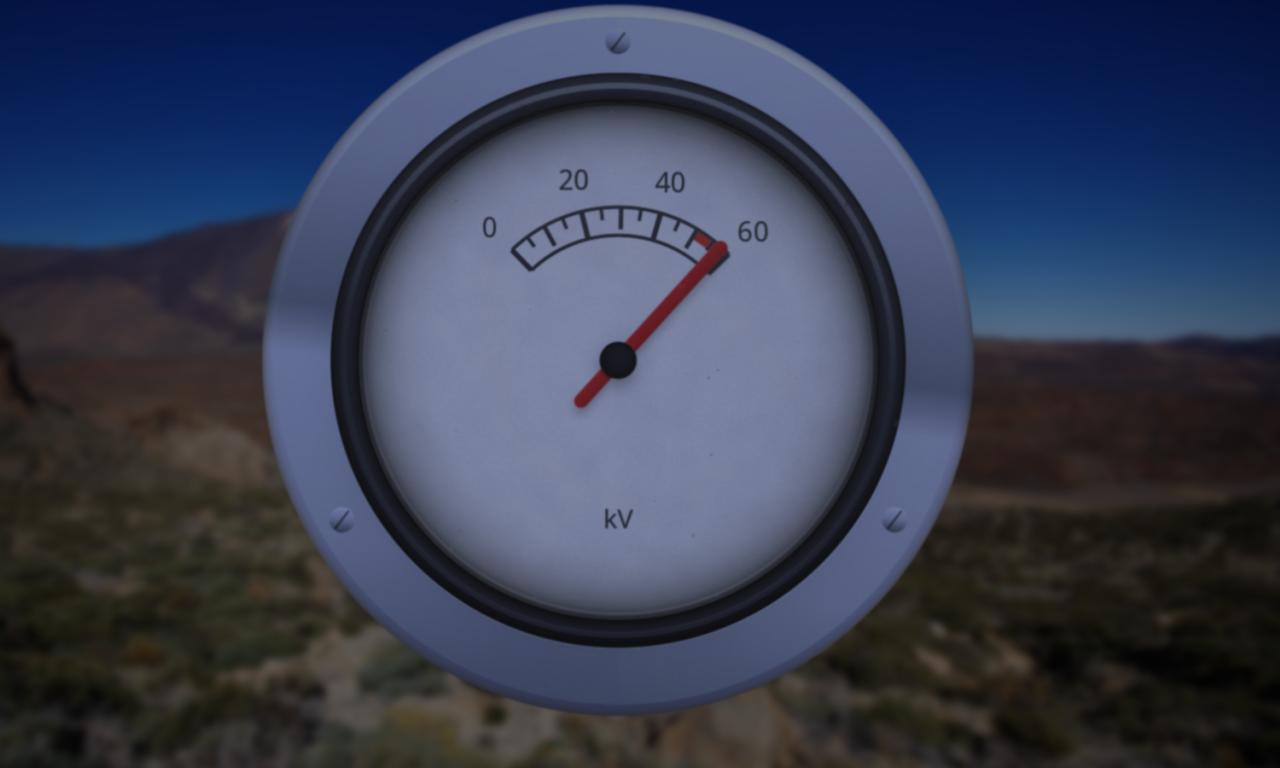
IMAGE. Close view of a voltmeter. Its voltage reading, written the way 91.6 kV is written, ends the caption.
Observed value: 57.5 kV
